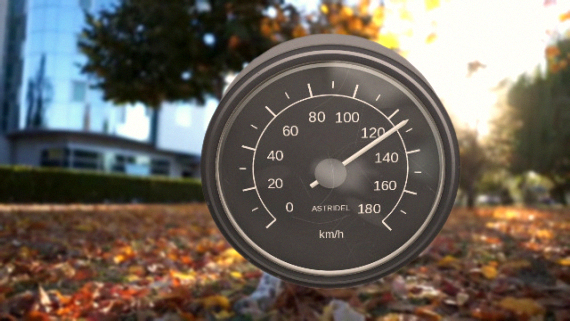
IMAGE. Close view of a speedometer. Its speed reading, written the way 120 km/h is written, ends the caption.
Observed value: 125 km/h
